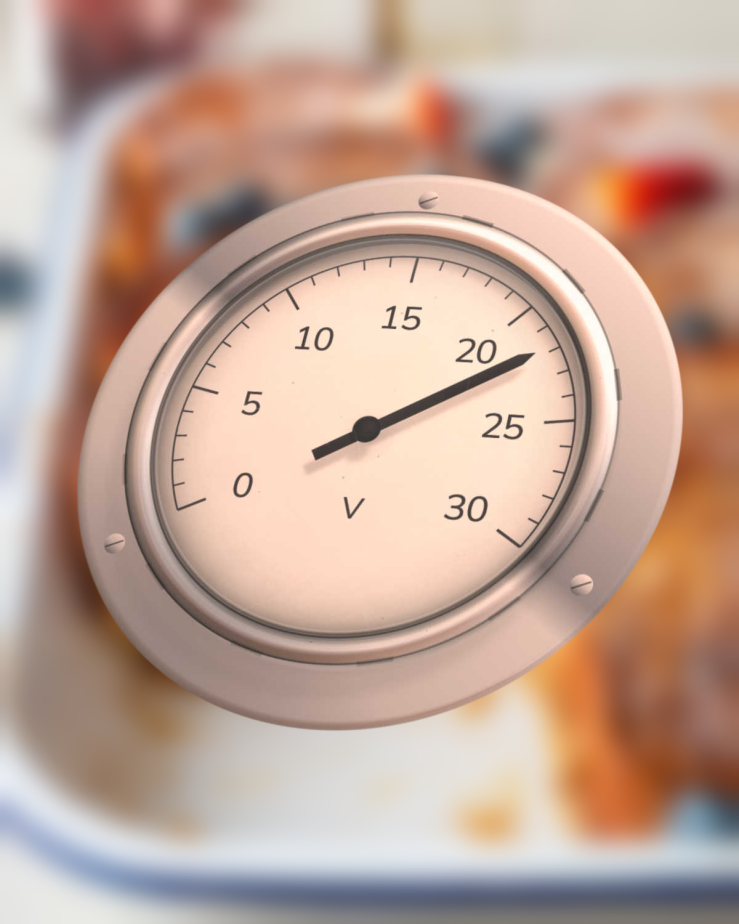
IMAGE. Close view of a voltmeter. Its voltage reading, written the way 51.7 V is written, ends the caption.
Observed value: 22 V
